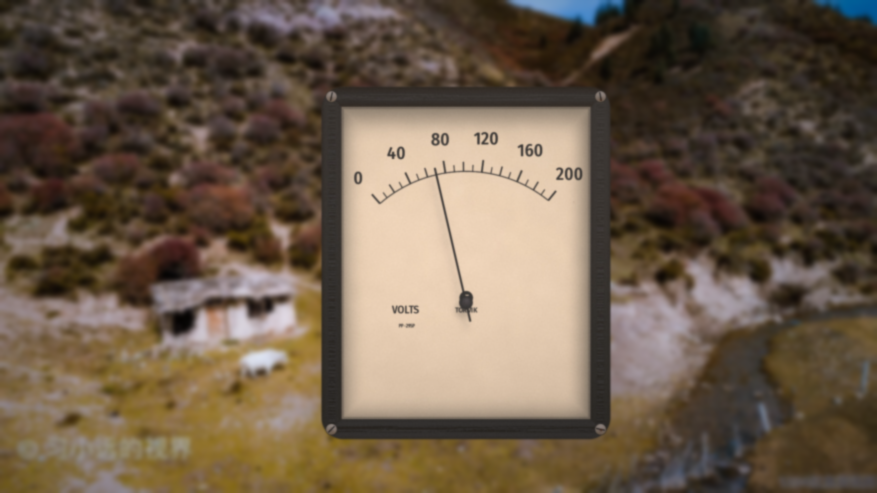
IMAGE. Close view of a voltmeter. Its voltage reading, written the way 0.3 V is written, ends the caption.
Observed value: 70 V
